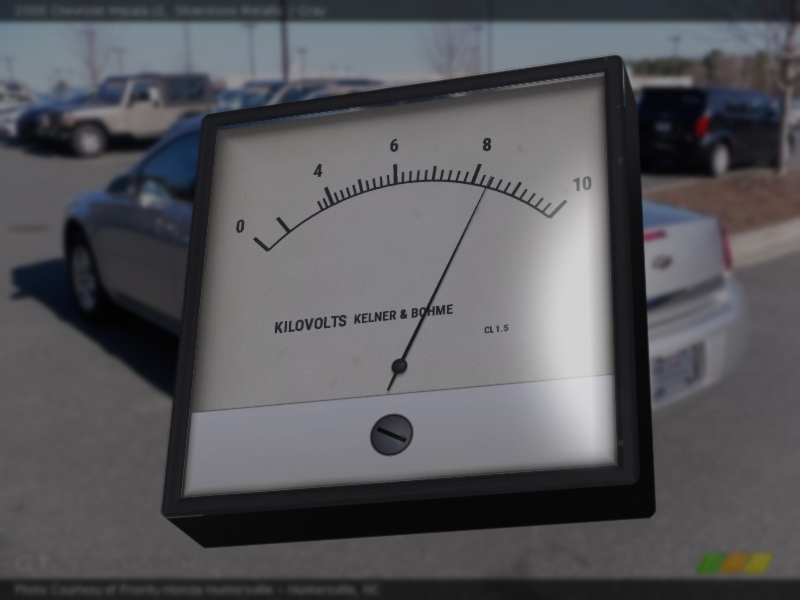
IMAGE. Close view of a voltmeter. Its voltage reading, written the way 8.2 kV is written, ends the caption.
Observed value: 8.4 kV
